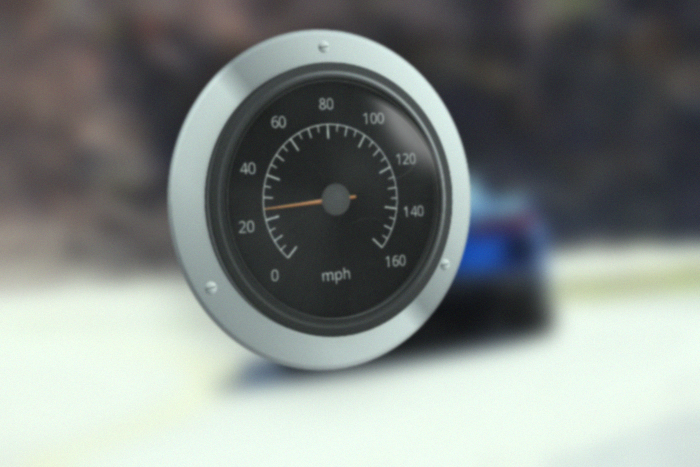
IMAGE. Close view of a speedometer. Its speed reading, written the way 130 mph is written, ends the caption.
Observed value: 25 mph
